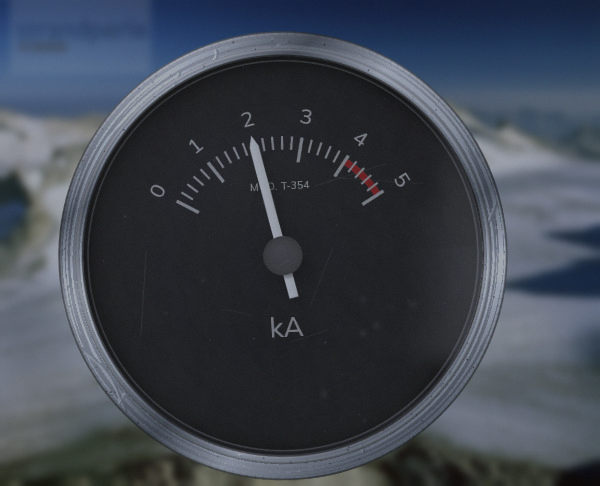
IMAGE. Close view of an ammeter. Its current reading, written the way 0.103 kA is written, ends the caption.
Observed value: 2 kA
